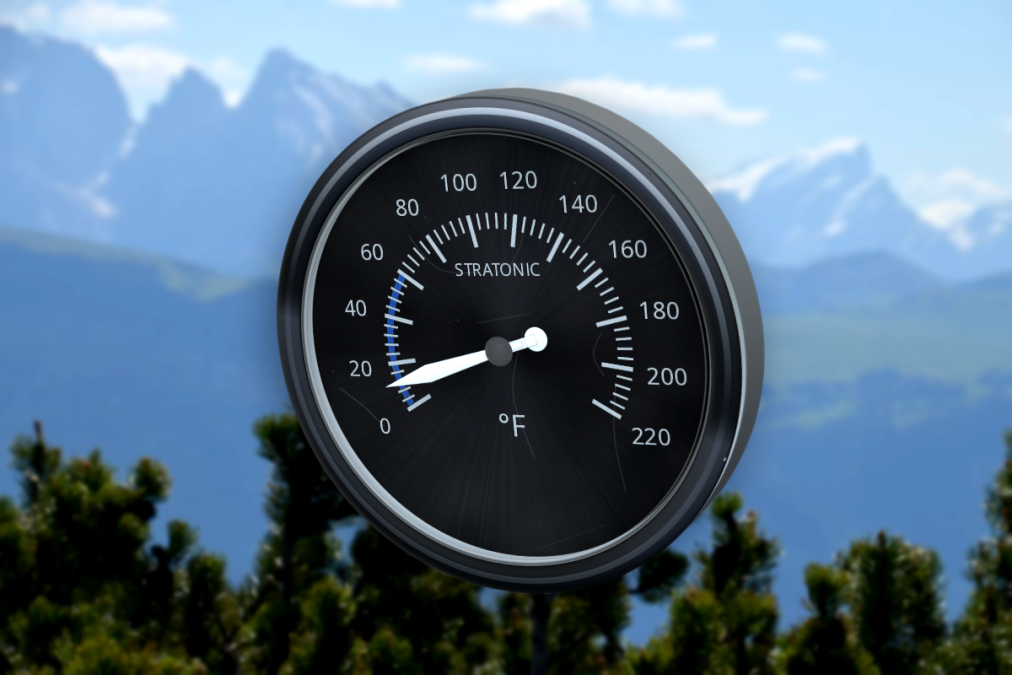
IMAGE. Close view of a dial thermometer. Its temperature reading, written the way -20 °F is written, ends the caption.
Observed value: 12 °F
